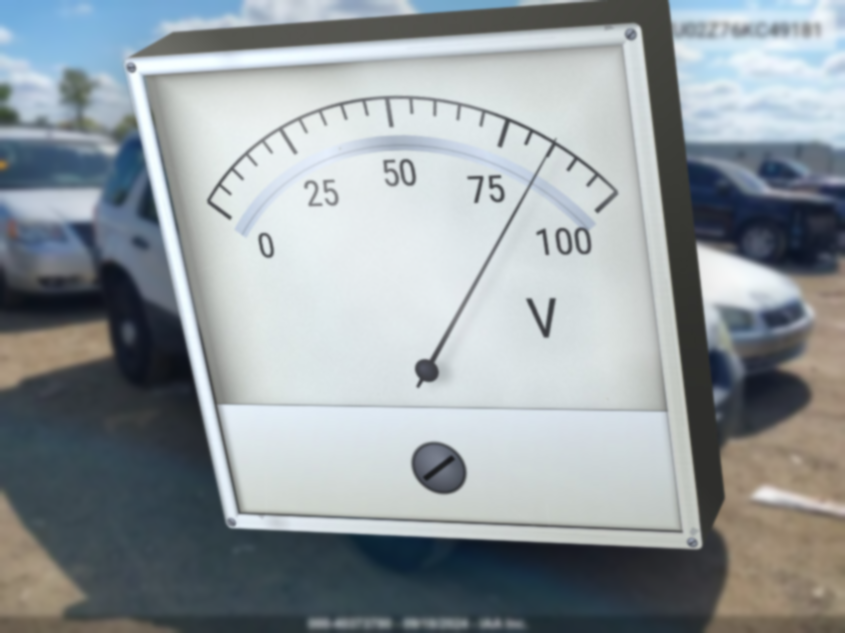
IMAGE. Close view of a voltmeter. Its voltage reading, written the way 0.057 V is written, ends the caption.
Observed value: 85 V
